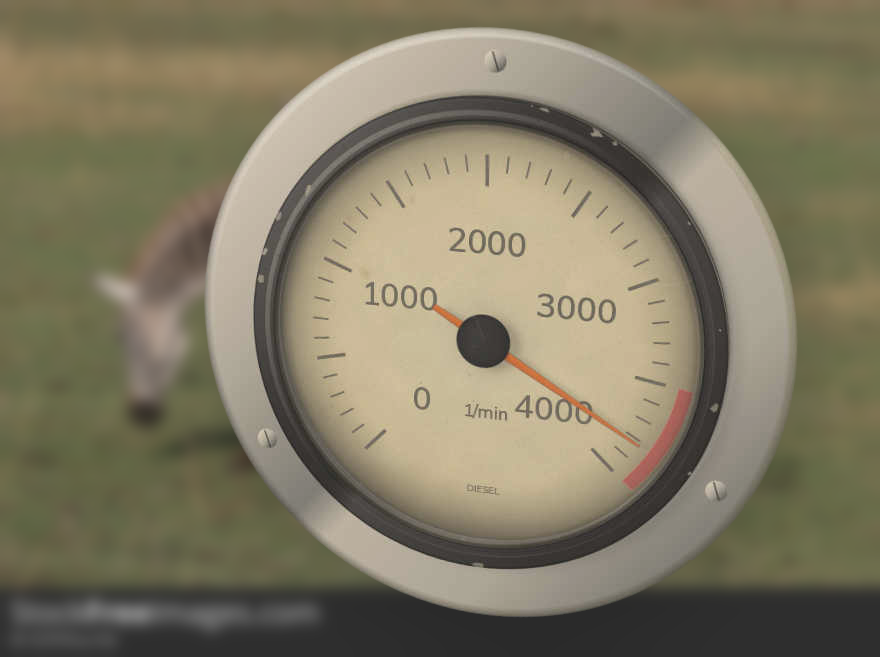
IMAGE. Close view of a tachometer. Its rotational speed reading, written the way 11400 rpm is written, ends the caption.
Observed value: 3800 rpm
